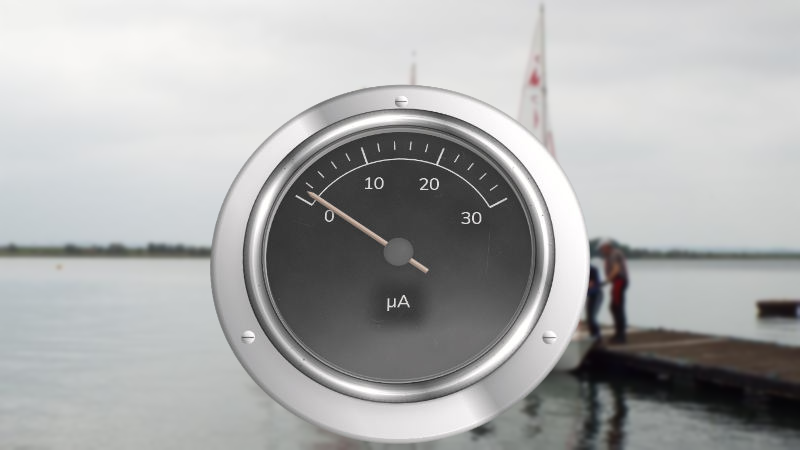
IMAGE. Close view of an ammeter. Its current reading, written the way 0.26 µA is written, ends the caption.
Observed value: 1 µA
